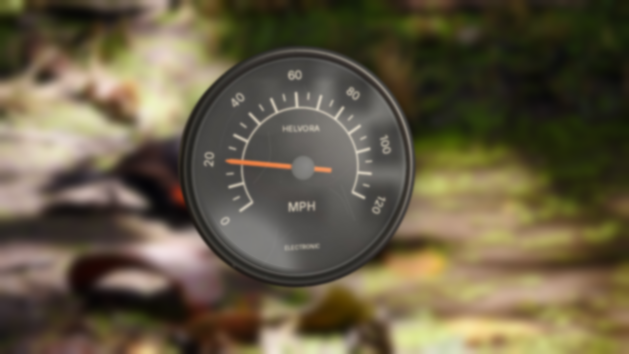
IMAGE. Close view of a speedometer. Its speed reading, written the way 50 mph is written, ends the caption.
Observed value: 20 mph
